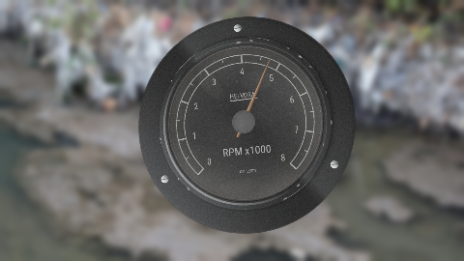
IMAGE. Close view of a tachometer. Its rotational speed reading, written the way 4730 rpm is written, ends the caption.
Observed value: 4750 rpm
